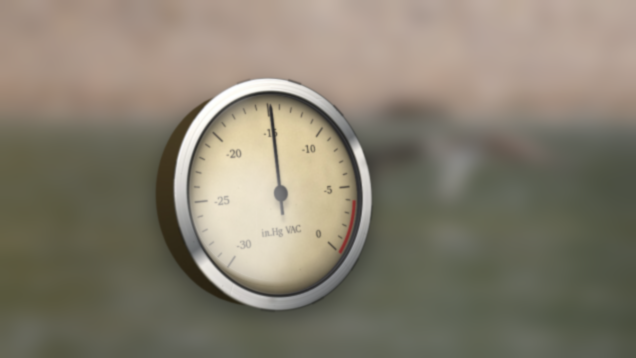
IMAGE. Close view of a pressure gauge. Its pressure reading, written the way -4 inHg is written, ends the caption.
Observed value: -15 inHg
